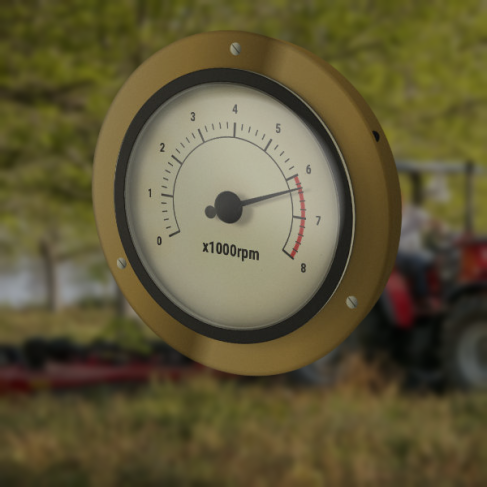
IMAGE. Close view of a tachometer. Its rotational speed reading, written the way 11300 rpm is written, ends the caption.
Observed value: 6300 rpm
